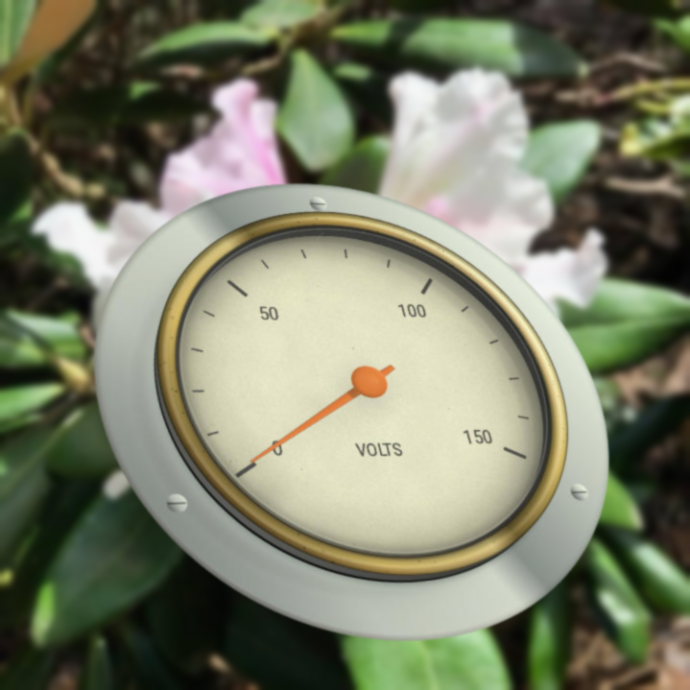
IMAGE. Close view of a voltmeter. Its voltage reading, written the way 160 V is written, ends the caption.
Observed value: 0 V
